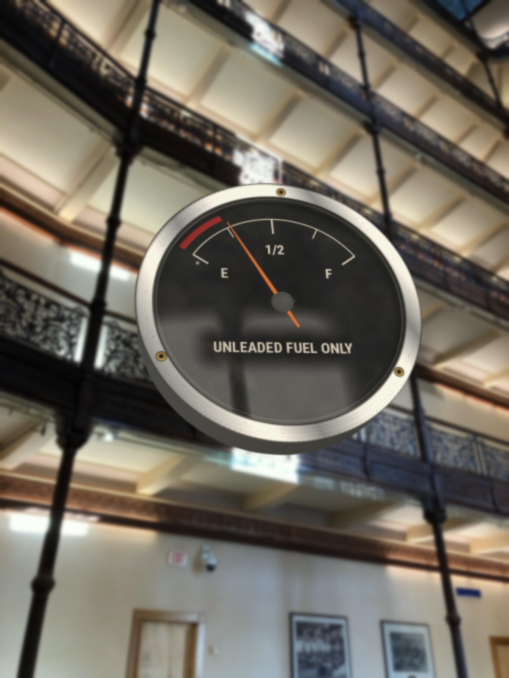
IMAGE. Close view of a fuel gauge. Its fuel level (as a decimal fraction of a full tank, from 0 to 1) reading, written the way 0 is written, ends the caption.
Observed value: 0.25
